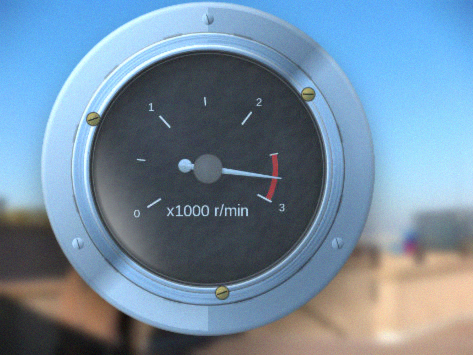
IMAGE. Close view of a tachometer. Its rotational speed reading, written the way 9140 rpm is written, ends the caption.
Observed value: 2750 rpm
